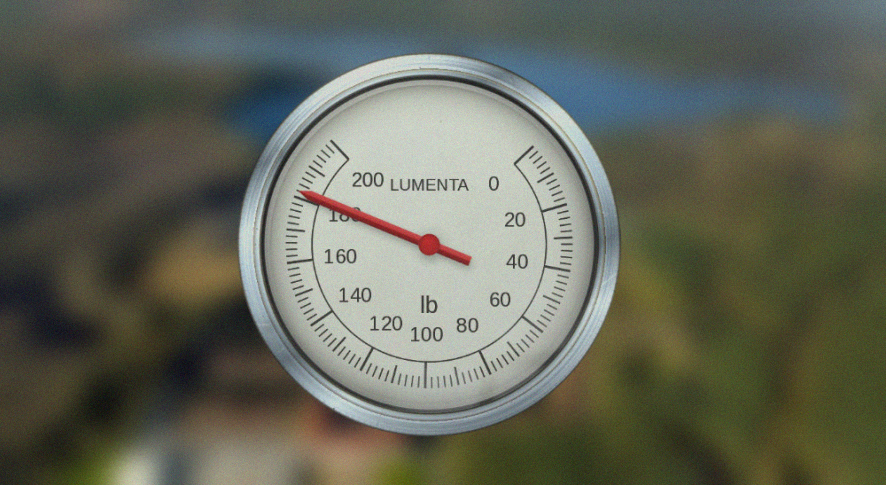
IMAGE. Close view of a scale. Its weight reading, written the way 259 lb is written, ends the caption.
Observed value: 182 lb
